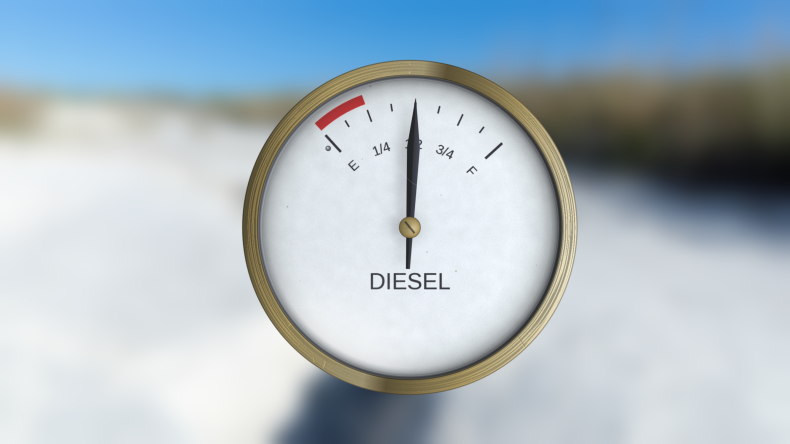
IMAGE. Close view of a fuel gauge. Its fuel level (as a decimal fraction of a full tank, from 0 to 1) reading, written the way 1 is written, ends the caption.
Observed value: 0.5
